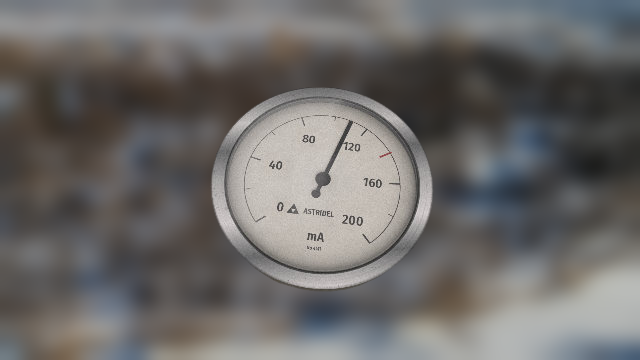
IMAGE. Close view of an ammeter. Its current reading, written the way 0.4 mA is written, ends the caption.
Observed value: 110 mA
